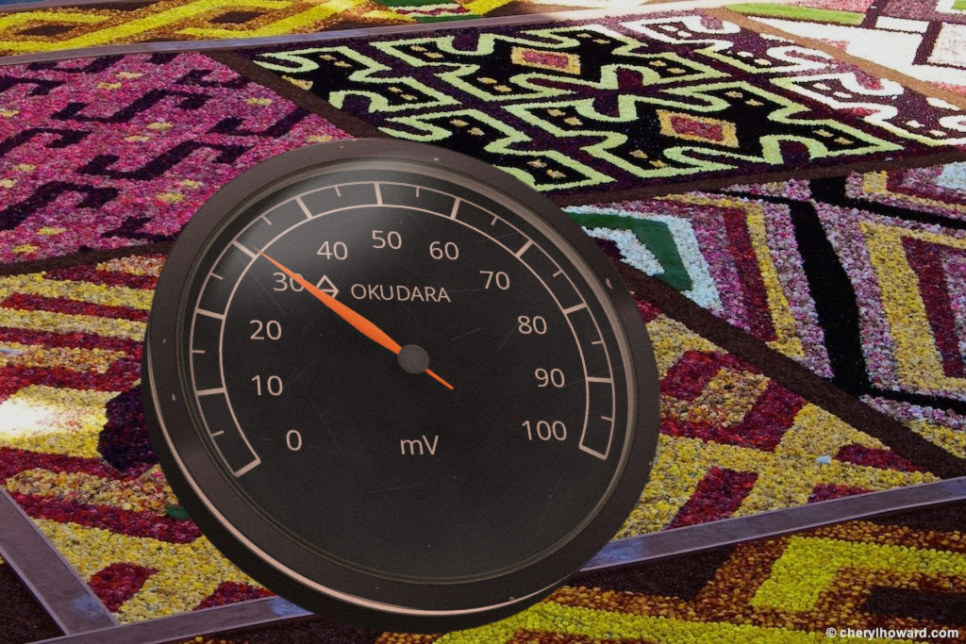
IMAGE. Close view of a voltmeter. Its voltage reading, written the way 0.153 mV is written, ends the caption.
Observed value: 30 mV
